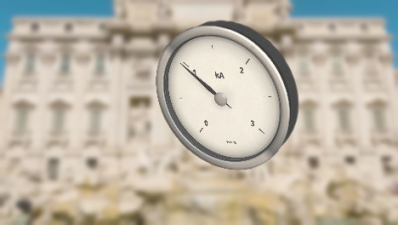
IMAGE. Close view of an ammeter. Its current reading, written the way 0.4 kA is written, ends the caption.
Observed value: 1 kA
